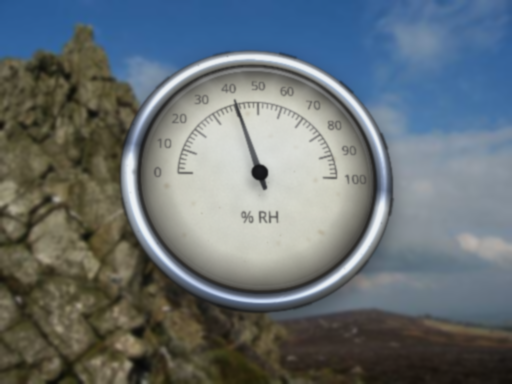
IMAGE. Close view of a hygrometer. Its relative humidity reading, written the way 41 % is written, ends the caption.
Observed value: 40 %
